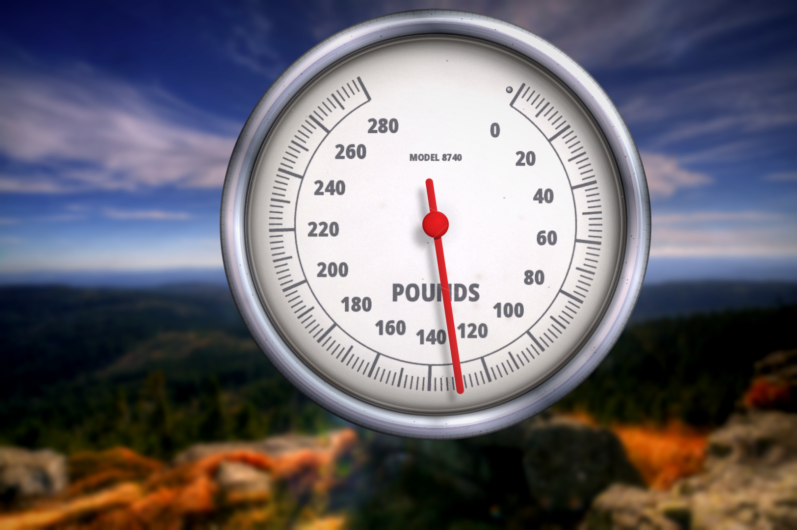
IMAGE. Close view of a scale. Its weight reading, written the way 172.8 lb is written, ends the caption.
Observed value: 130 lb
